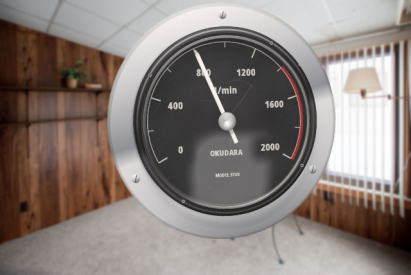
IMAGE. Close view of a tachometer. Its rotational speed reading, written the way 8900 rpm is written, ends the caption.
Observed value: 800 rpm
